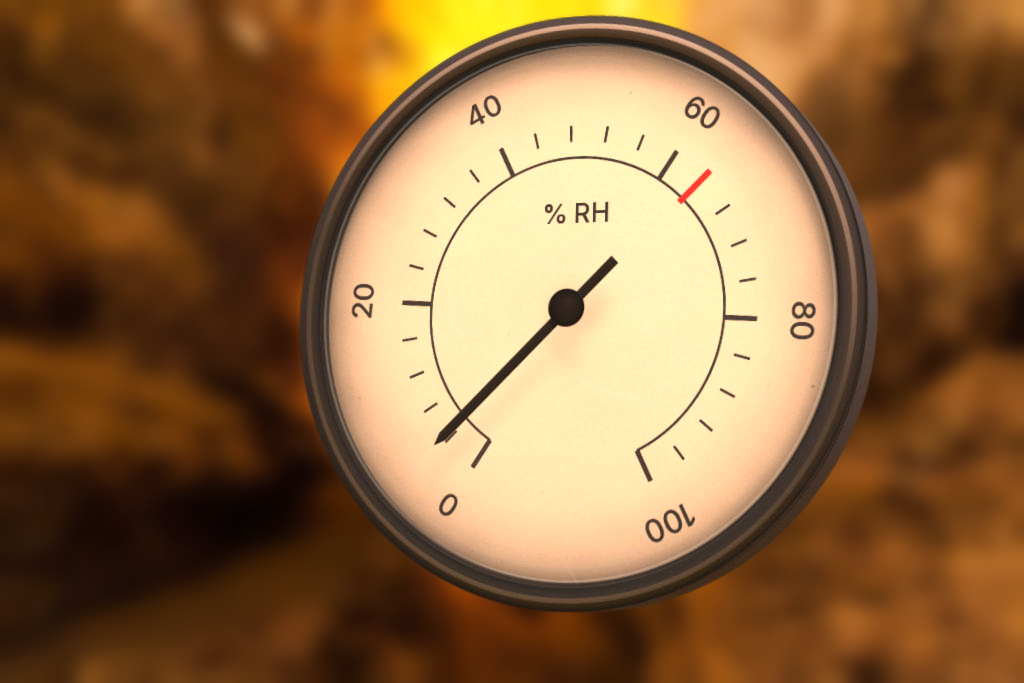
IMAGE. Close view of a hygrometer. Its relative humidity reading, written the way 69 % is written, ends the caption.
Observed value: 4 %
